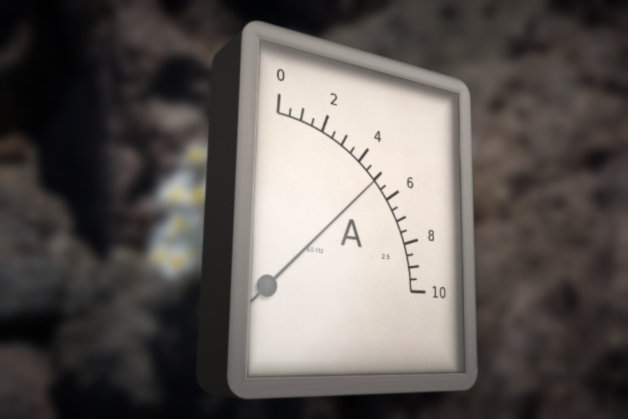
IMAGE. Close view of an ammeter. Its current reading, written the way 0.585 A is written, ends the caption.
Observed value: 5 A
